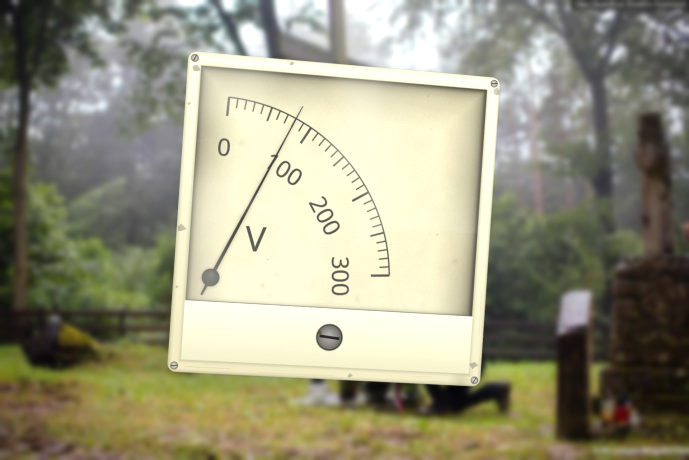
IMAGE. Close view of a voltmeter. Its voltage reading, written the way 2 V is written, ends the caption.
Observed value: 80 V
